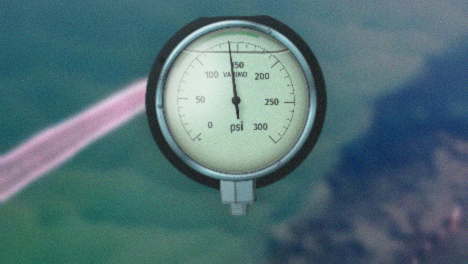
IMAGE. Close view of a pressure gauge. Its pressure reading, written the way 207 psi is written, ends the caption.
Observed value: 140 psi
